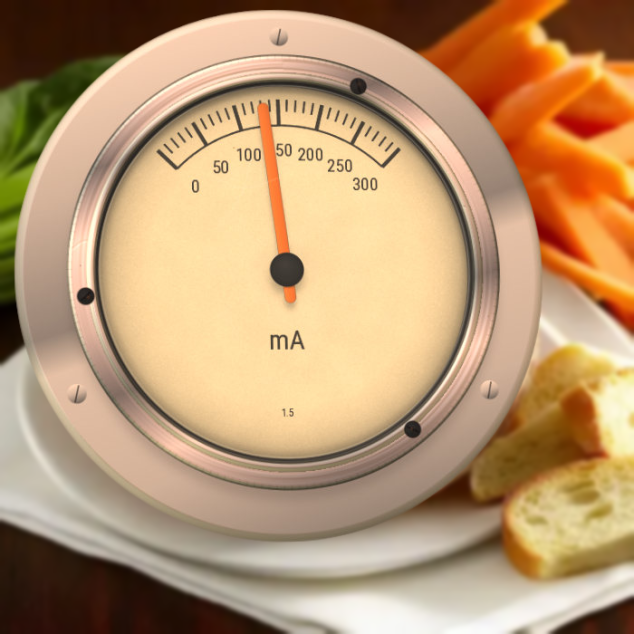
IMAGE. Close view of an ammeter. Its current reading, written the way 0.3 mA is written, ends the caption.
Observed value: 130 mA
